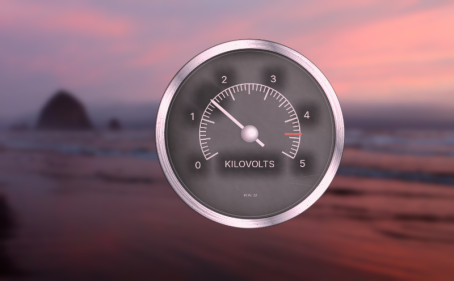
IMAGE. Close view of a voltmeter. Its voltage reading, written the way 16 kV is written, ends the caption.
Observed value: 1.5 kV
